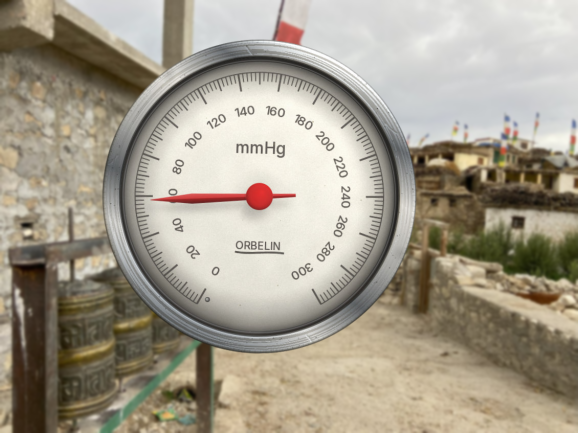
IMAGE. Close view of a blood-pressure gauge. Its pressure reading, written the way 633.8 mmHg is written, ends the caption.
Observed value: 58 mmHg
